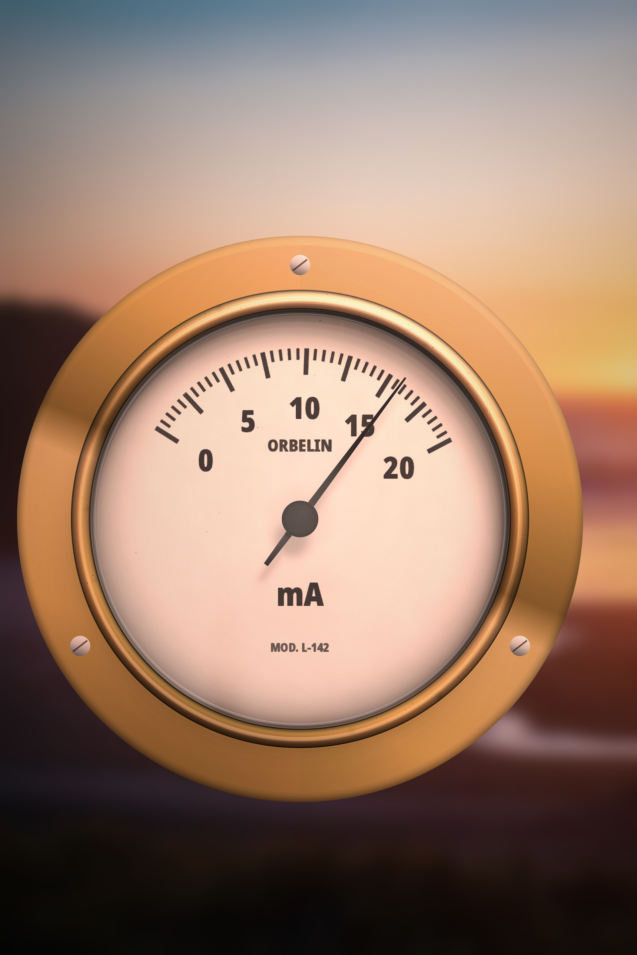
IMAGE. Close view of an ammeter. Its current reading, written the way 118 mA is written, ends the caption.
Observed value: 15.75 mA
